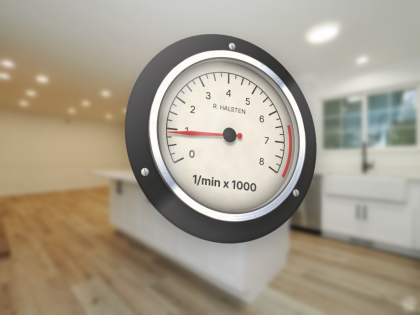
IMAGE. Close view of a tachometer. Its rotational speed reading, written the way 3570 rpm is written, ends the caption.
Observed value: 875 rpm
